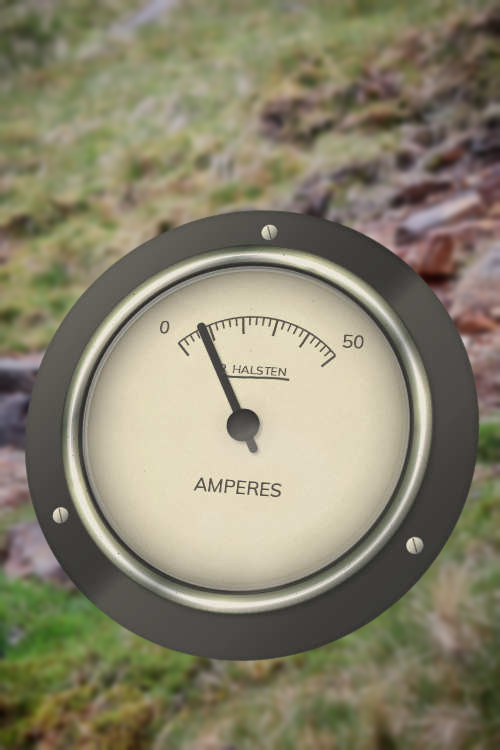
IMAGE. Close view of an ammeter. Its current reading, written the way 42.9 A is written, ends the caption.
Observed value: 8 A
